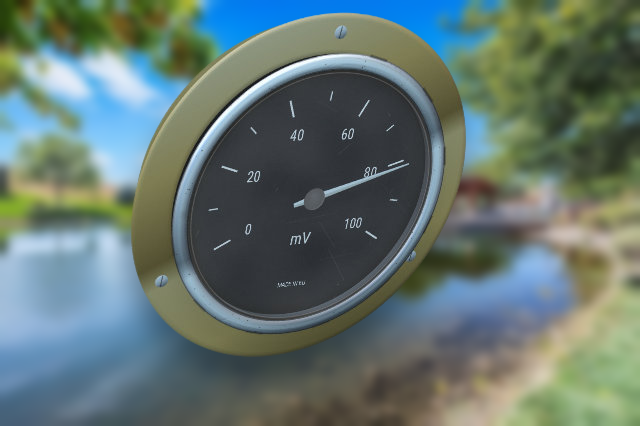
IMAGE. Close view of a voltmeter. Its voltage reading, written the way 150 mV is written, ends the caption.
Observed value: 80 mV
